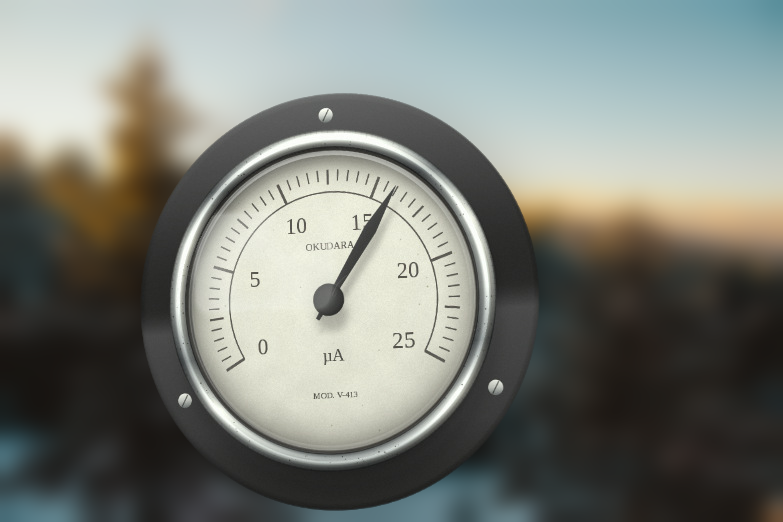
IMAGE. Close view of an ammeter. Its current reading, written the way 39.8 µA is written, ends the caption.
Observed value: 16 µA
